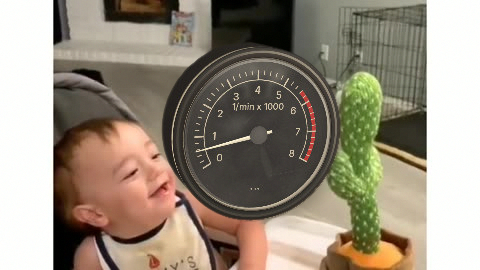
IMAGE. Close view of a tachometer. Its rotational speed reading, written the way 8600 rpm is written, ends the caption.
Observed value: 600 rpm
